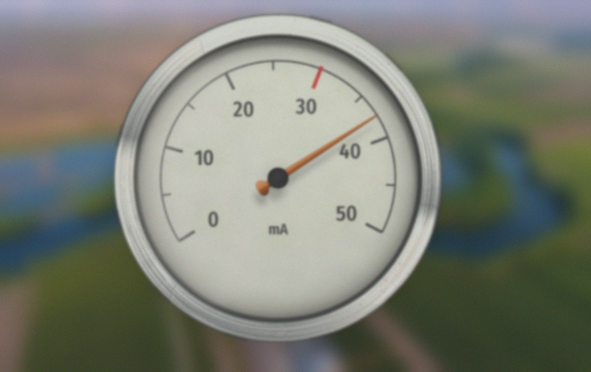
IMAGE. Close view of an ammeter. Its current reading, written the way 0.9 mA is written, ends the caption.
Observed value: 37.5 mA
